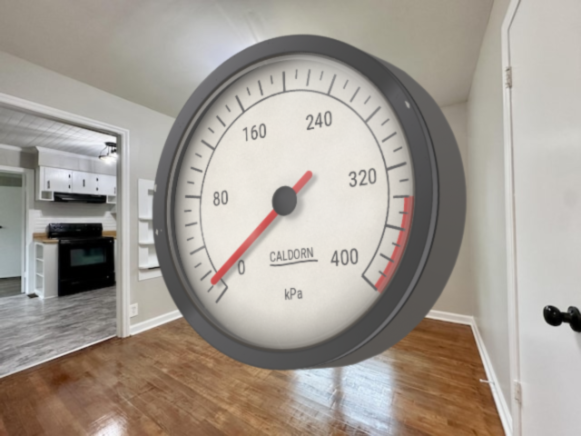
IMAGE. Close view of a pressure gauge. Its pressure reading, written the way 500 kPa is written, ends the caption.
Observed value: 10 kPa
